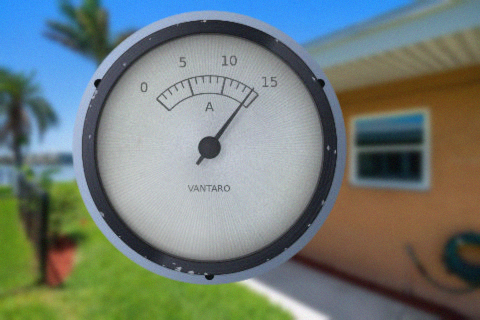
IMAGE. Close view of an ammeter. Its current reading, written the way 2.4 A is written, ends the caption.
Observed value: 14 A
